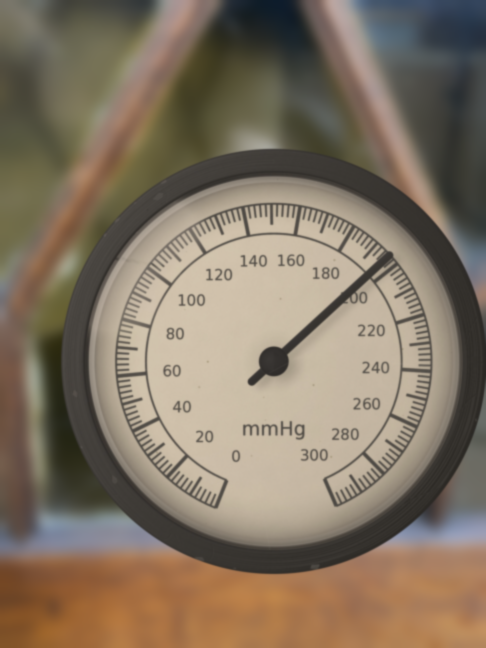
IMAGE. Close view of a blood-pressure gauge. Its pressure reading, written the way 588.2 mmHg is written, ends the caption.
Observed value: 196 mmHg
